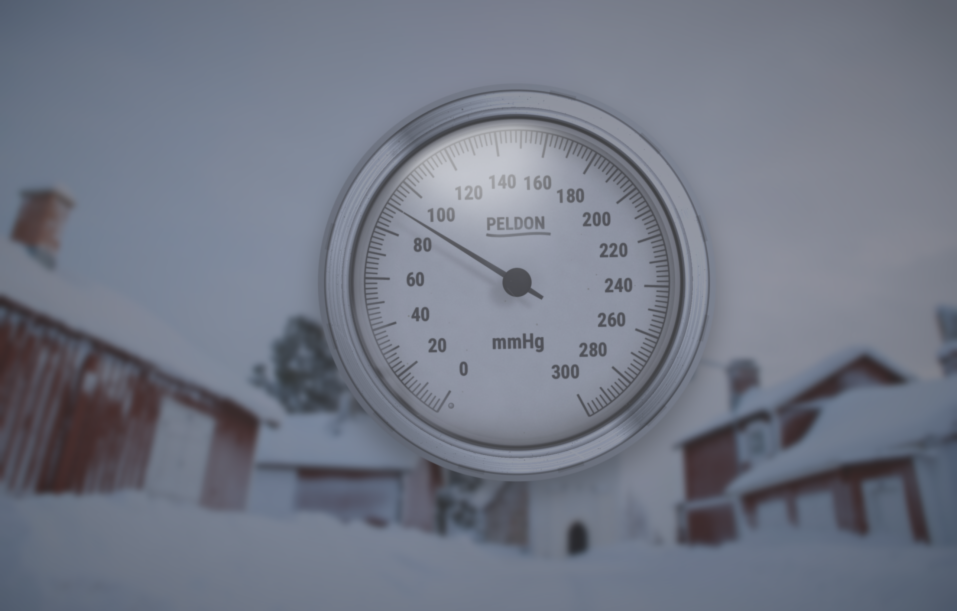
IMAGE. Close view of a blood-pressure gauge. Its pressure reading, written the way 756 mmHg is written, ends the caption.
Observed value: 90 mmHg
